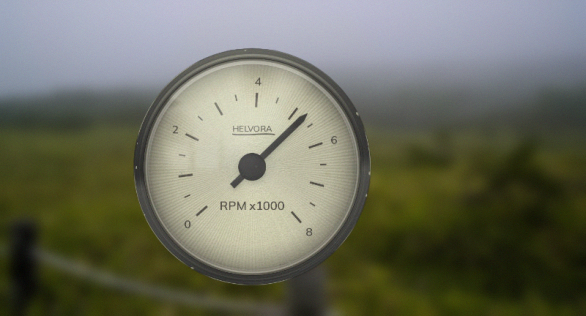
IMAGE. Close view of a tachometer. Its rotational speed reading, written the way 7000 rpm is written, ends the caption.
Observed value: 5250 rpm
